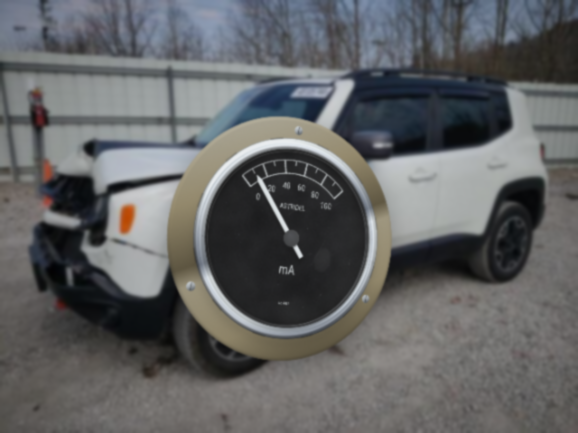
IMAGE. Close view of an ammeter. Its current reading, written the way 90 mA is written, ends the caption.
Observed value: 10 mA
